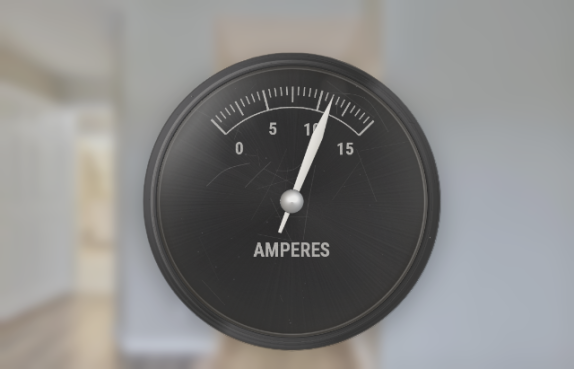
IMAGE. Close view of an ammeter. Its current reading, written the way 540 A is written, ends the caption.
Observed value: 11 A
